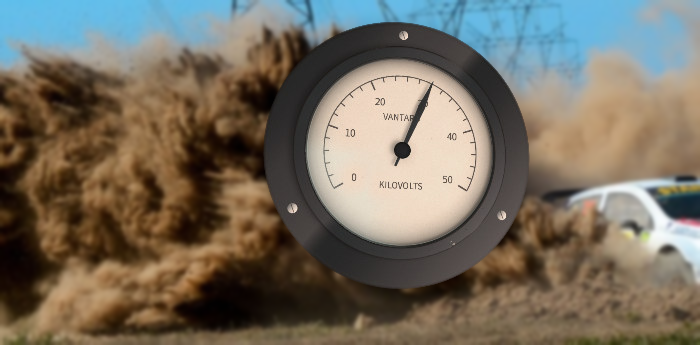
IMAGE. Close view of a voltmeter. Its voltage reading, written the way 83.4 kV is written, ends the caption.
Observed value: 30 kV
